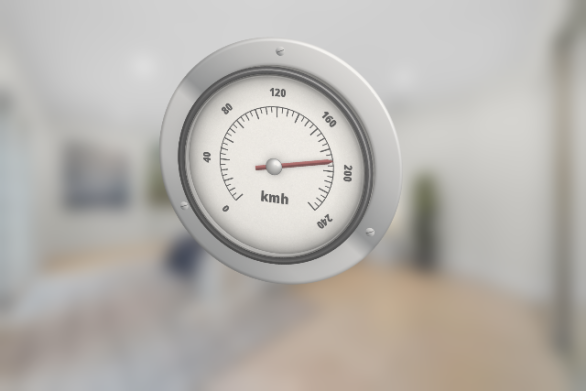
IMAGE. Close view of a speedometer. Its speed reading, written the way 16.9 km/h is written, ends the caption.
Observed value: 190 km/h
